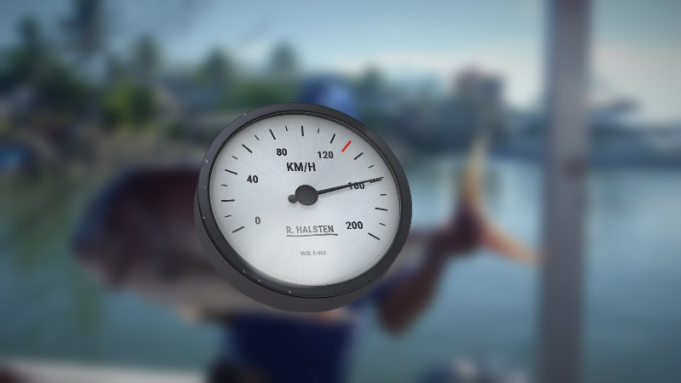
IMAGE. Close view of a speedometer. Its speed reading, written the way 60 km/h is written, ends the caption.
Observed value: 160 km/h
